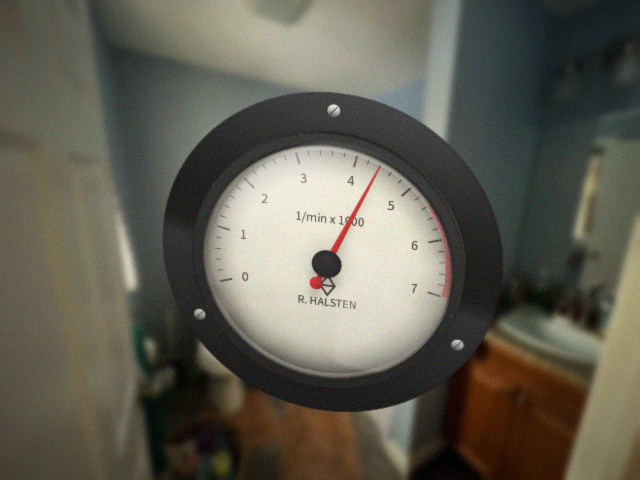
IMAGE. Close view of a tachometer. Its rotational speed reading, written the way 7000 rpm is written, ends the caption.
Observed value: 4400 rpm
